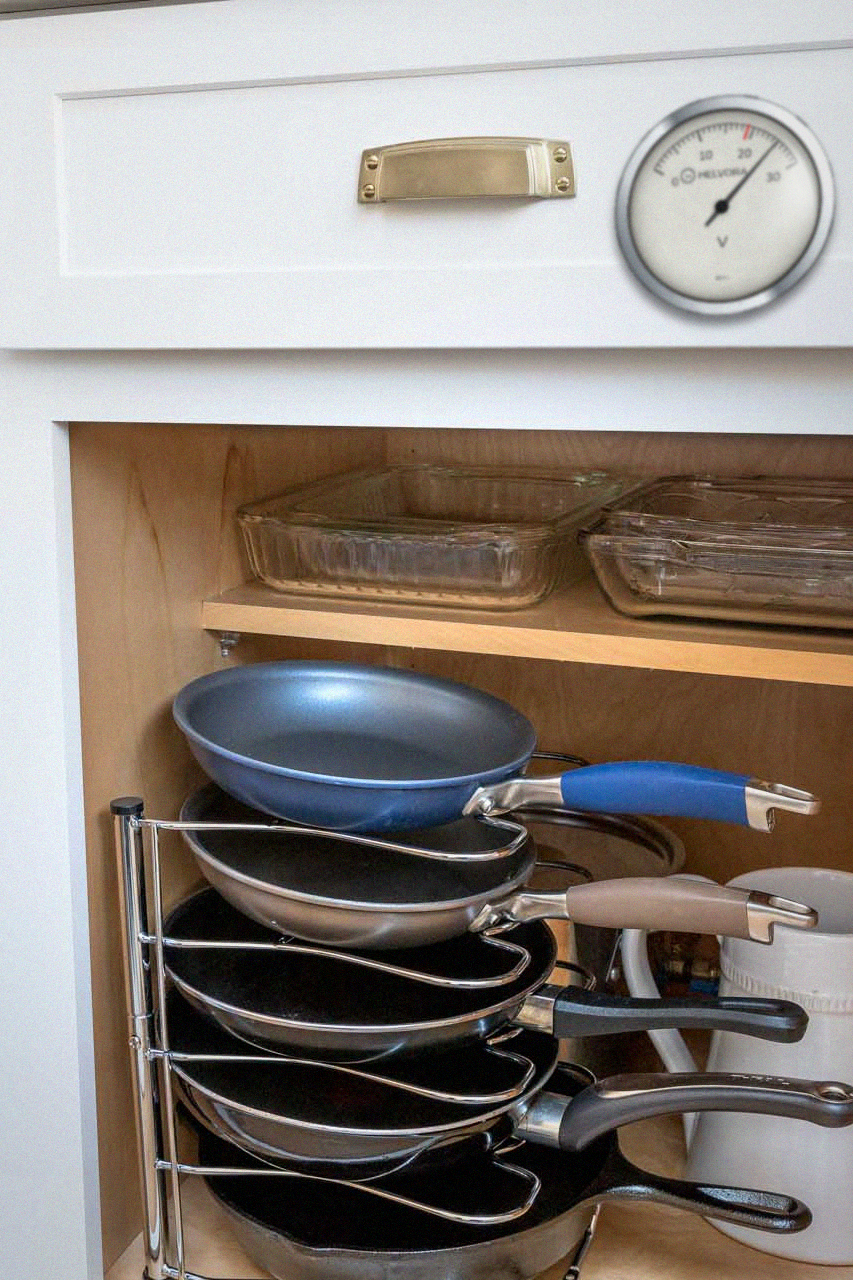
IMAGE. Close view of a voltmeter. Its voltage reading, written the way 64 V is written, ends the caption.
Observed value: 25 V
